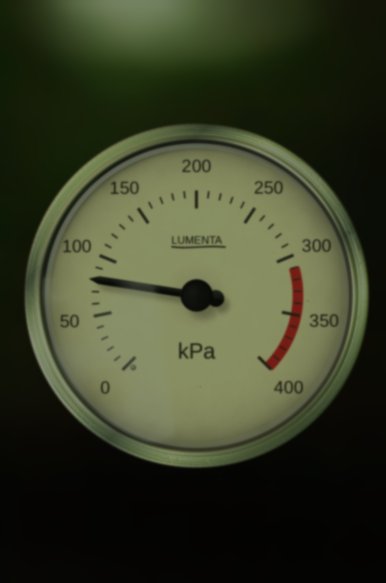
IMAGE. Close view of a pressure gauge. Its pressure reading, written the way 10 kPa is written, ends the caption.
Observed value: 80 kPa
